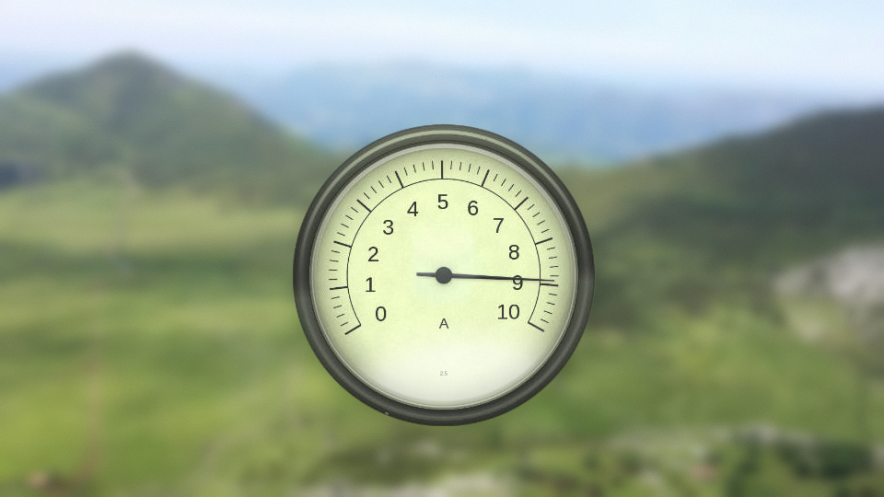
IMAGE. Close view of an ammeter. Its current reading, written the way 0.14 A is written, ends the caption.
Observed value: 8.9 A
